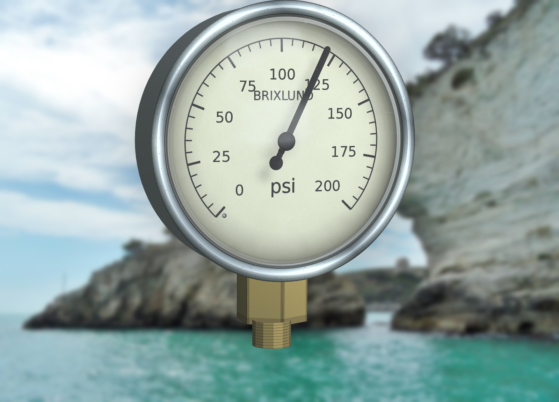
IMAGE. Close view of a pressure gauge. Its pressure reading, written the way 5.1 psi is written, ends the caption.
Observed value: 120 psi
